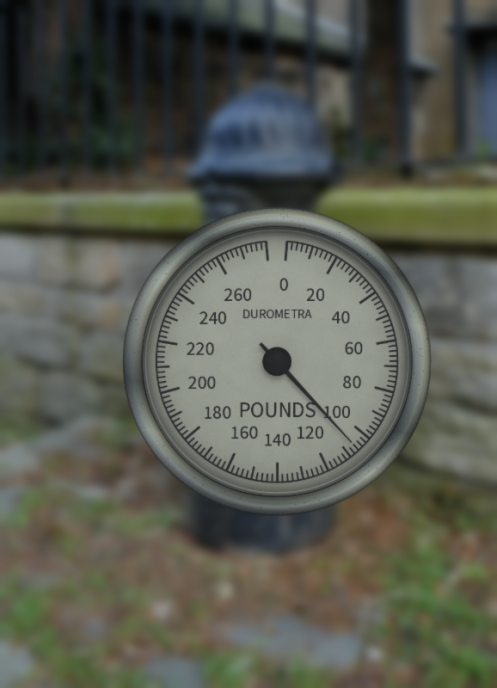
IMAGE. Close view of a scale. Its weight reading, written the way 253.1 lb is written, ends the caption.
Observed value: 106 lb
